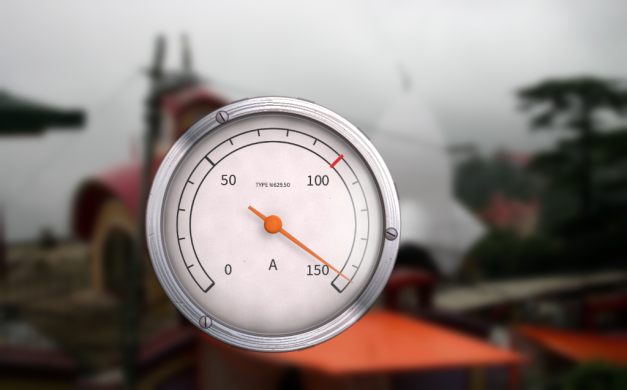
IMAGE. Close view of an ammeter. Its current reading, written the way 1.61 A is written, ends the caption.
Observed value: 145 A
